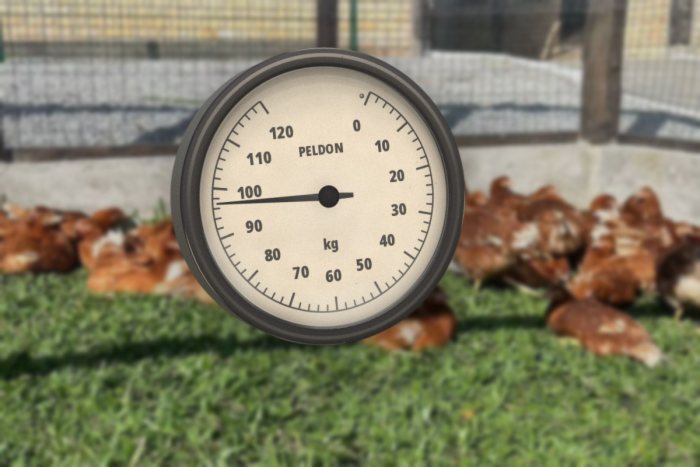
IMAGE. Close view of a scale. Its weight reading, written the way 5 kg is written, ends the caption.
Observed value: 97 kg
